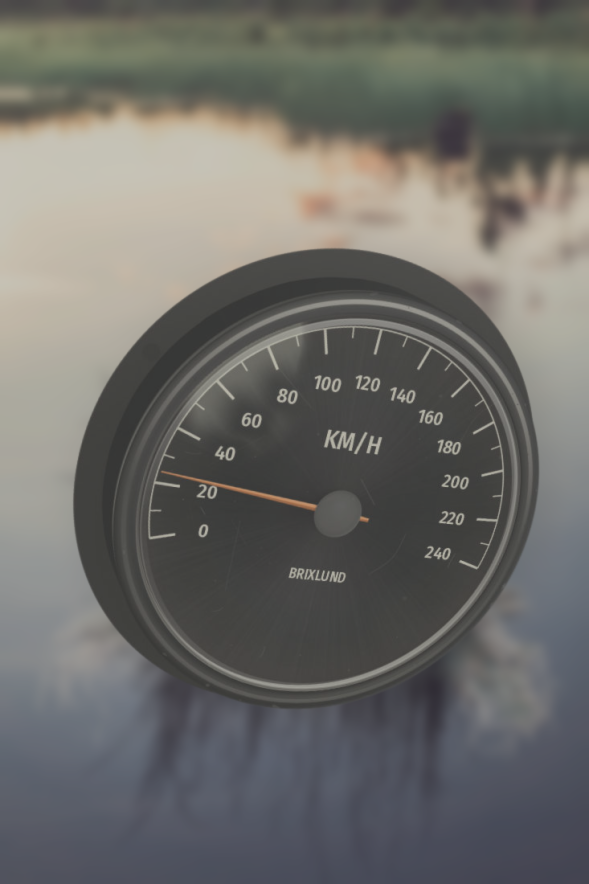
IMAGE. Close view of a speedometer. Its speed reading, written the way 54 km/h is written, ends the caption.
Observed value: 25 km/h
